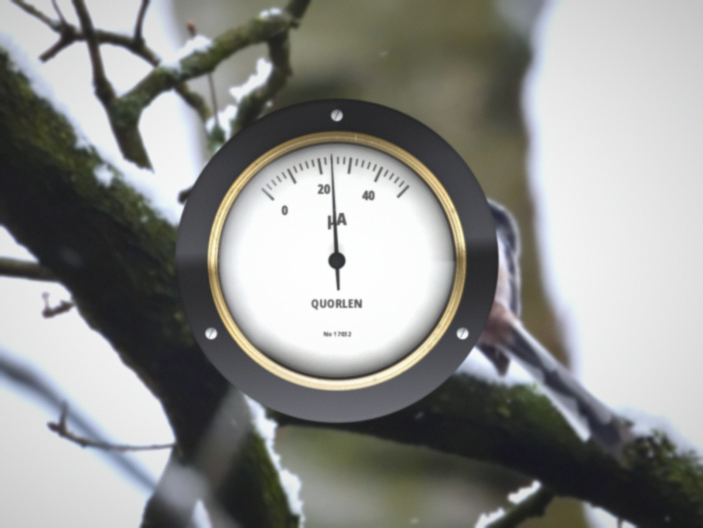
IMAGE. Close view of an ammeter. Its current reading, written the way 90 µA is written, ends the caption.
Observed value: 24 µA
